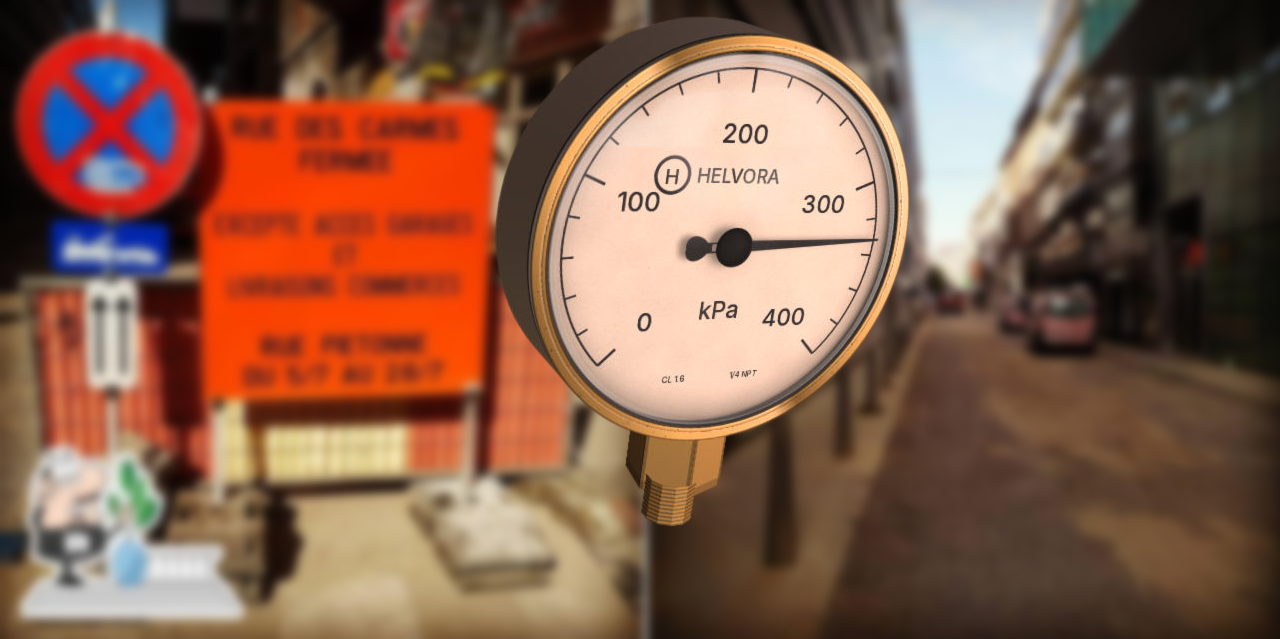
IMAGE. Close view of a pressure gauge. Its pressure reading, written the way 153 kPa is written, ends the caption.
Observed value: 330 kPa
